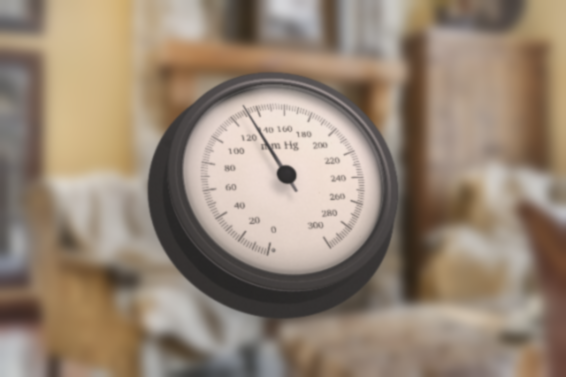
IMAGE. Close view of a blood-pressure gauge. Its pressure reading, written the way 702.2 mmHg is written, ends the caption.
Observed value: 130 mmHg
